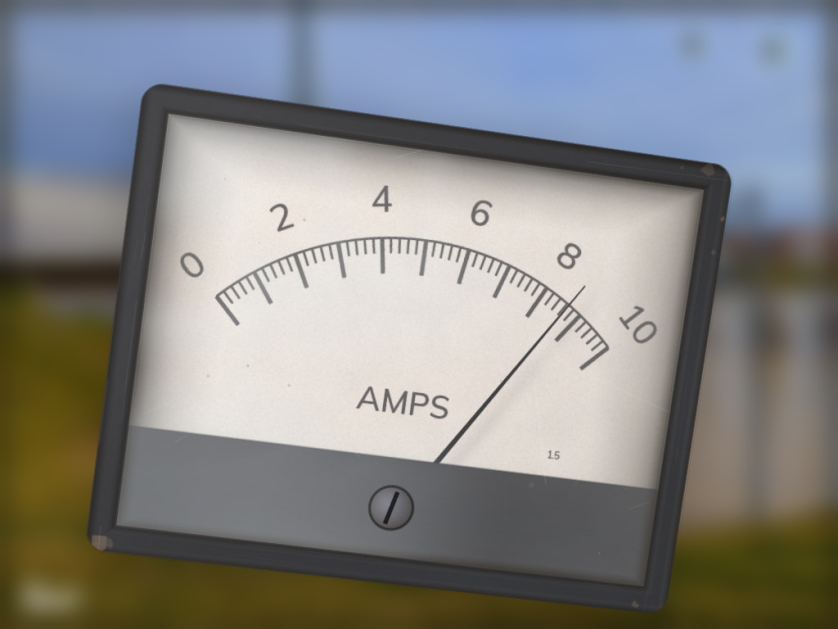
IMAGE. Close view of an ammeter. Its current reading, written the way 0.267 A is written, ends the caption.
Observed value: 8.6 A
